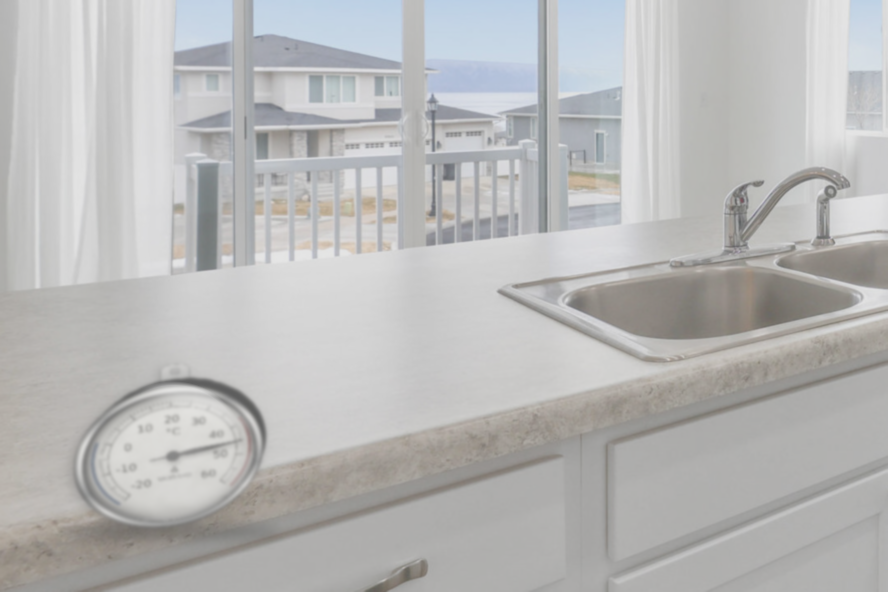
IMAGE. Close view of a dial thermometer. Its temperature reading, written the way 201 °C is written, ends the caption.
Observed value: 45 °C
